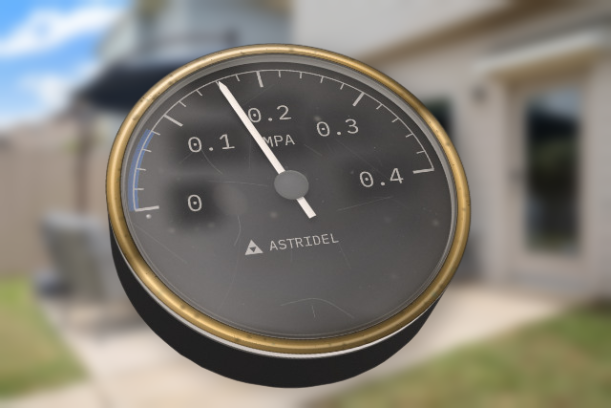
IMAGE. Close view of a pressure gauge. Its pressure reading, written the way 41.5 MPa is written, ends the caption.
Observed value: 0.16 MPa
